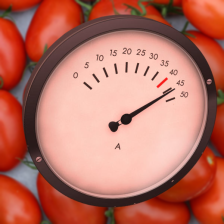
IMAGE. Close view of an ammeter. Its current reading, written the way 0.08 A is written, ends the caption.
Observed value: 45 A
